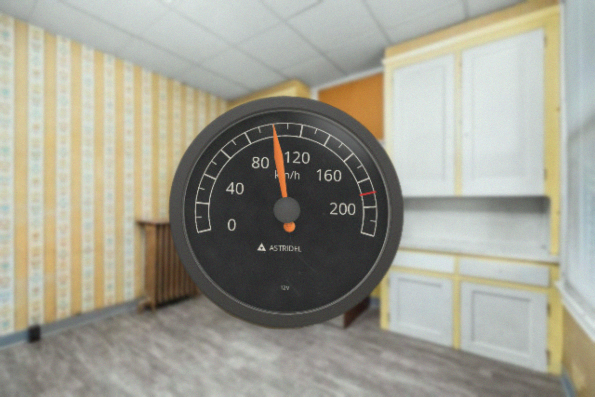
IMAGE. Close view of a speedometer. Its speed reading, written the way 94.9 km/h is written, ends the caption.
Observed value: 100 km/h
